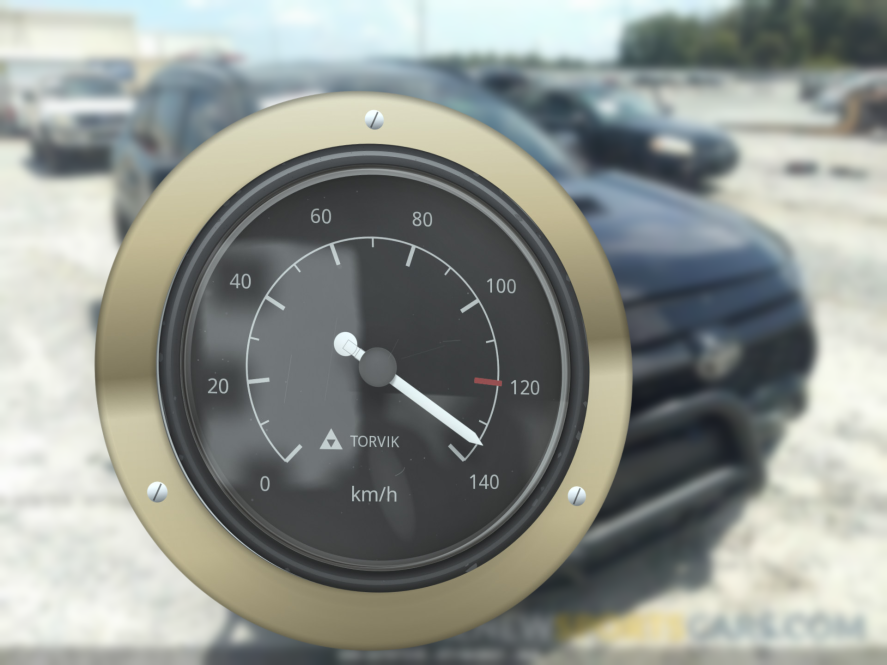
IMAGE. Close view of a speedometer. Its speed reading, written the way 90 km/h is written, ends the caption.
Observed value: 135 km/h
